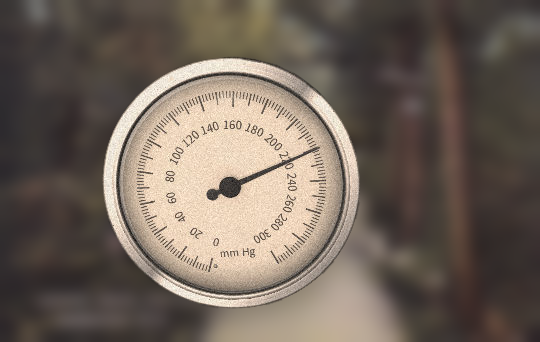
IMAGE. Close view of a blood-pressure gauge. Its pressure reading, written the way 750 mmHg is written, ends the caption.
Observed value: 220 mmHg
